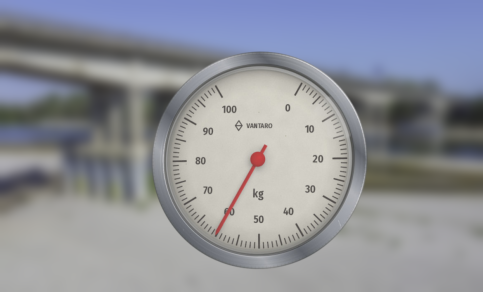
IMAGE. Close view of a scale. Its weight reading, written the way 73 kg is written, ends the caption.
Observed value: 60 kg
